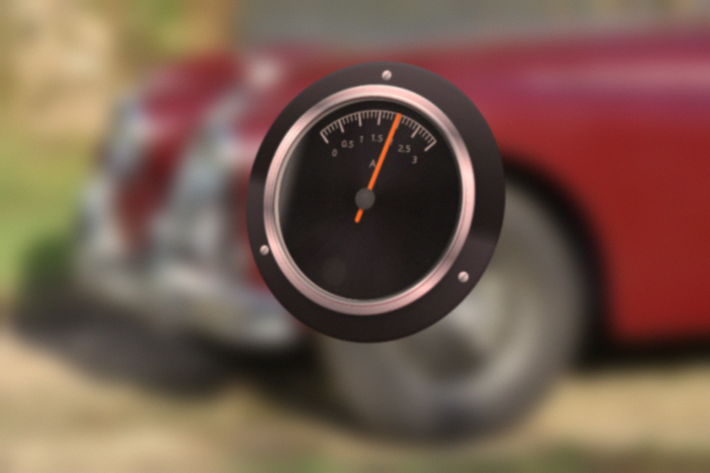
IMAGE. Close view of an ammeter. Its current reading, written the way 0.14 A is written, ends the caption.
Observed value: 2 A
